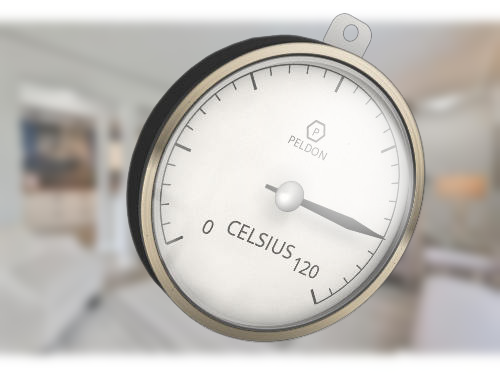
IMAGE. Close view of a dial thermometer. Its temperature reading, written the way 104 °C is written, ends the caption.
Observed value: 100 °C
